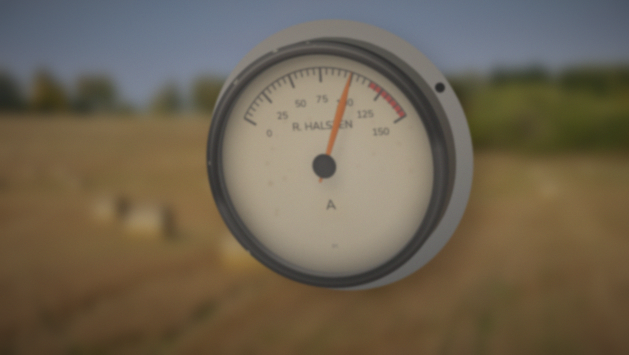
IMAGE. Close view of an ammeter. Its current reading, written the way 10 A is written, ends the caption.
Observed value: 100 A
